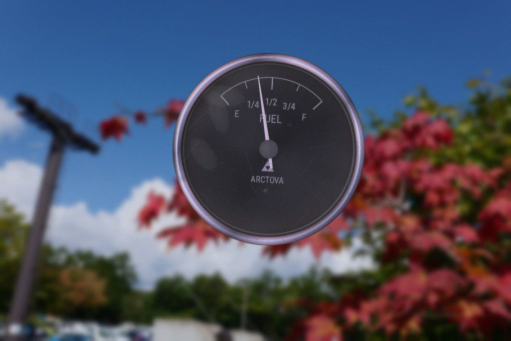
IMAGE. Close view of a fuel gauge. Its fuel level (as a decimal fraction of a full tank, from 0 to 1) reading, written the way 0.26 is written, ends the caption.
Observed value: 0.375
